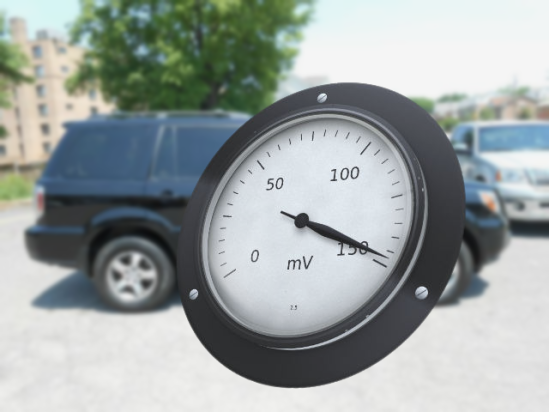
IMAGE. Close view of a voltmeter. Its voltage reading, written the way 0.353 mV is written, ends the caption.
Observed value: 147.5 mV
